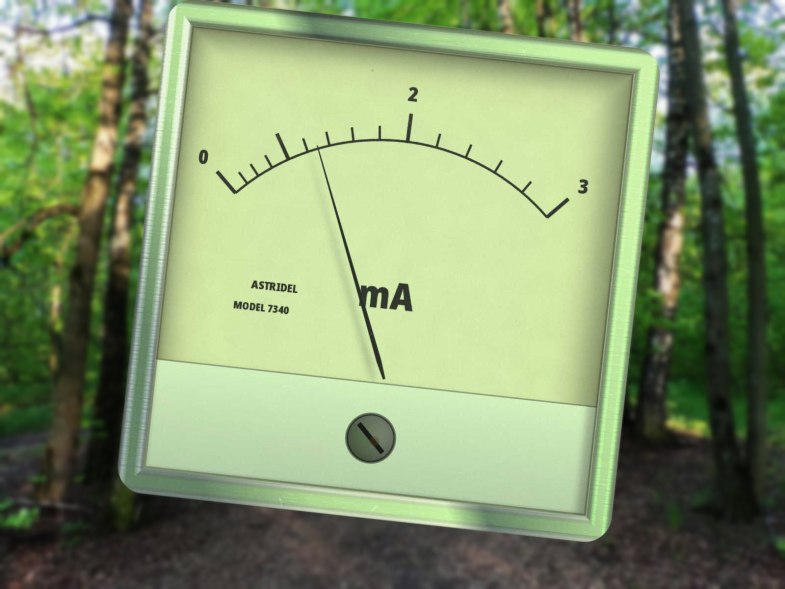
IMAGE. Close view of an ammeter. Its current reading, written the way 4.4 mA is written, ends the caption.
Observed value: 1.3 mA
